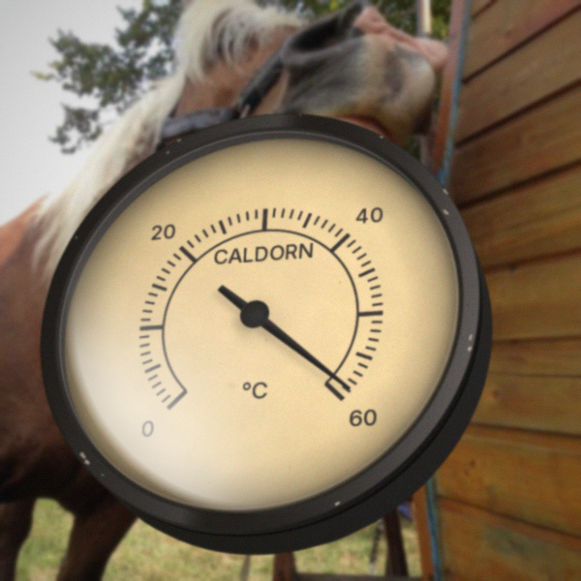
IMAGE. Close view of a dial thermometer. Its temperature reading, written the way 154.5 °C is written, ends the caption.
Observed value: 59 °C
